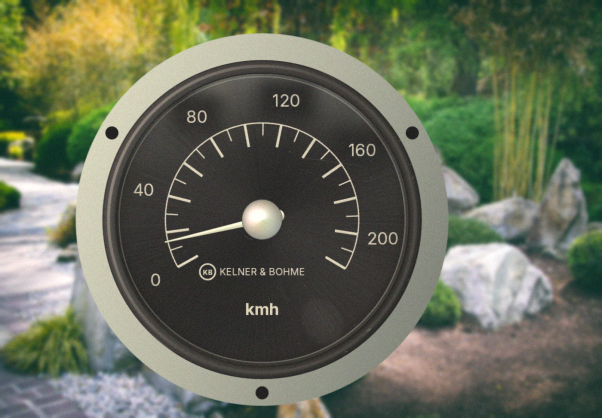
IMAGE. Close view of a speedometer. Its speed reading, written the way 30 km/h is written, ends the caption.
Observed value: 15 km/h
